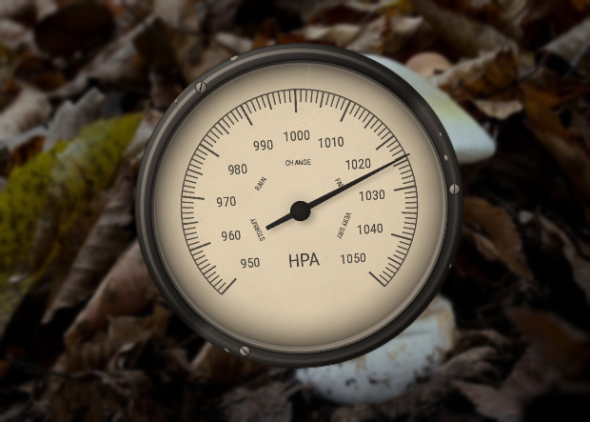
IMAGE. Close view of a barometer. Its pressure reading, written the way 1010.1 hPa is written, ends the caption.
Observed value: 1024 hPa
